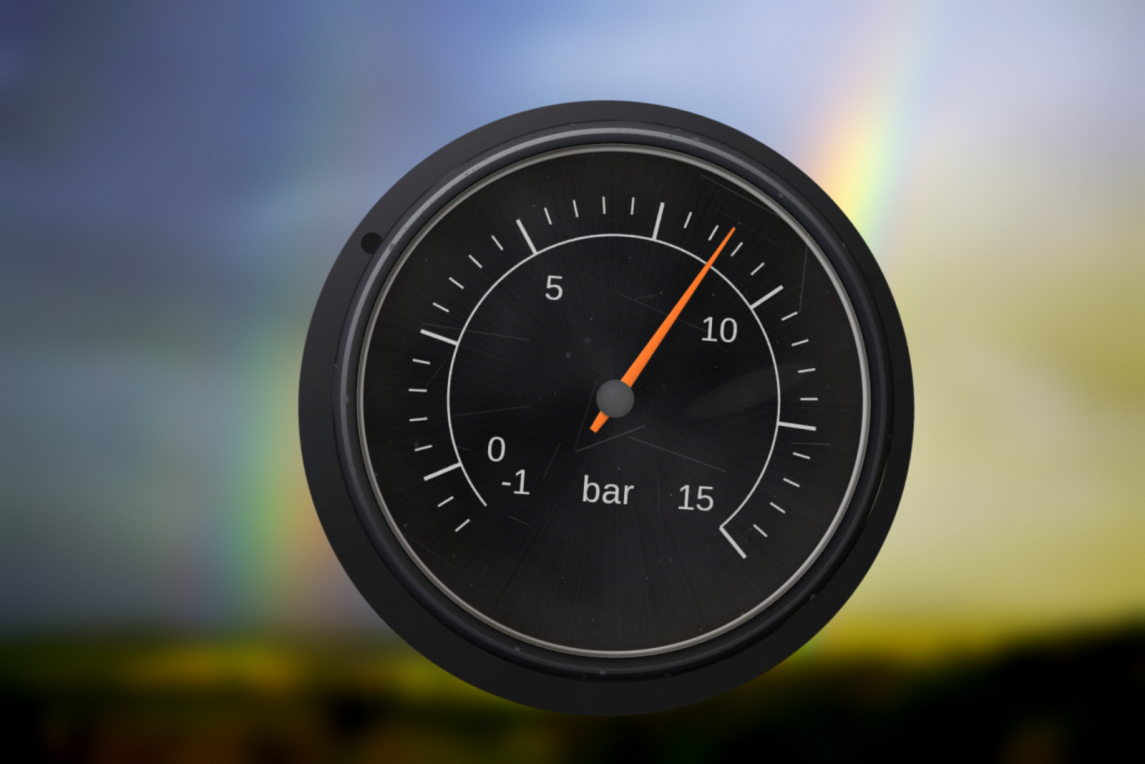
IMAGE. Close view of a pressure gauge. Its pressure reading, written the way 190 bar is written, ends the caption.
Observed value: 8.75 bar
